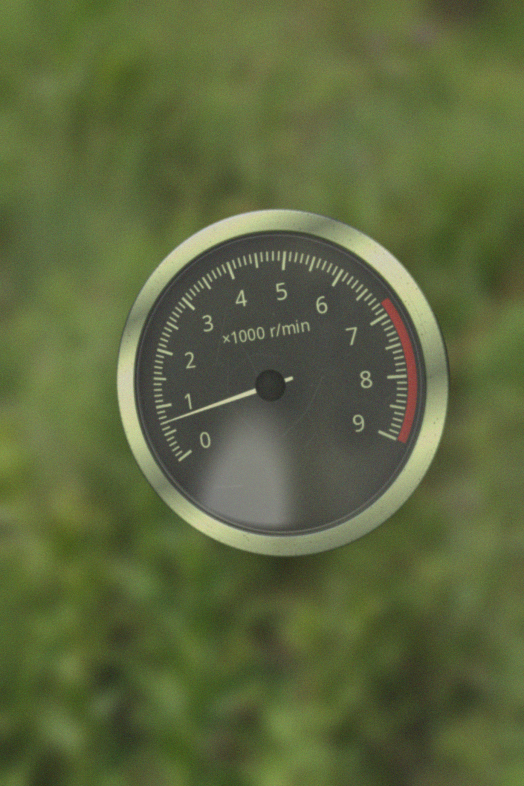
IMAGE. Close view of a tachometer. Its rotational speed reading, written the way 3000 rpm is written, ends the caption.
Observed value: 700 rpm
